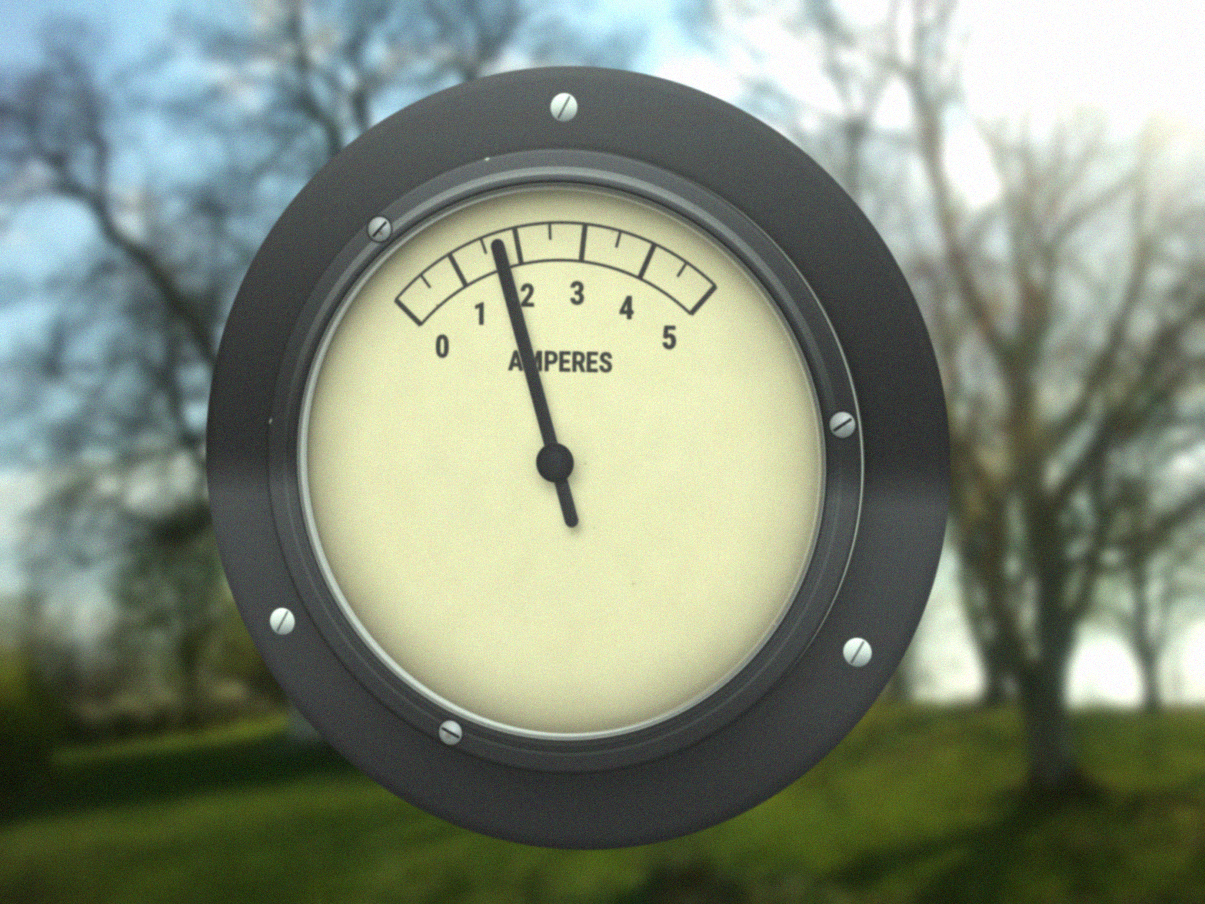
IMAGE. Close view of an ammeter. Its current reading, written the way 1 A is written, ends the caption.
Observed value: 1.75 A
